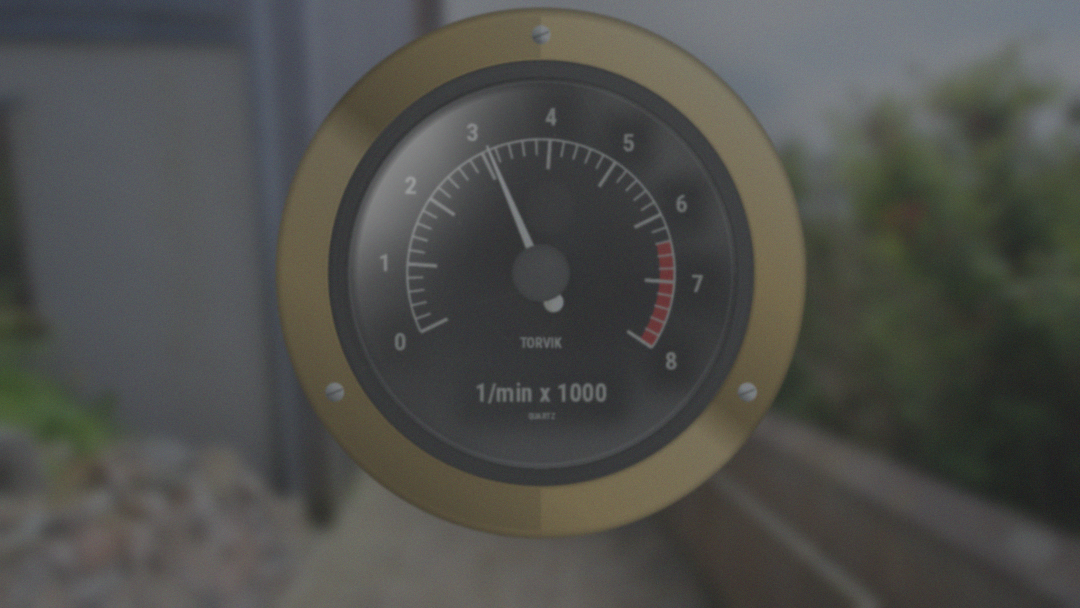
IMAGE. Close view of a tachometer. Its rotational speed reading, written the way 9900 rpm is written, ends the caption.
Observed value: 3100 rpm
